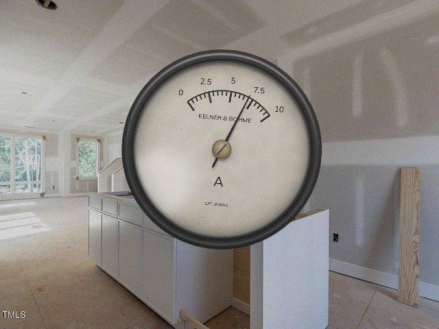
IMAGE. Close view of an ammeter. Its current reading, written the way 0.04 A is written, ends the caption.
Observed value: 7 A
